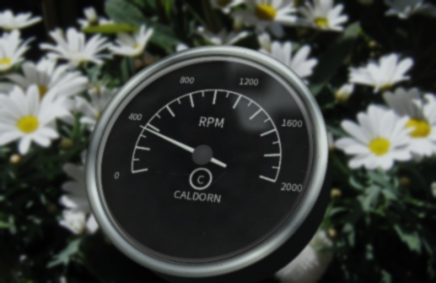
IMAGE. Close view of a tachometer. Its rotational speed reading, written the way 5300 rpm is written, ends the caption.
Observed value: 350 rpm
